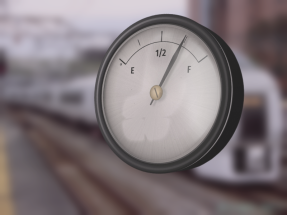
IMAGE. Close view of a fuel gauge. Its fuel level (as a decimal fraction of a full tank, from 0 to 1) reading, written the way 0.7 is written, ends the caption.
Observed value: 0.75
